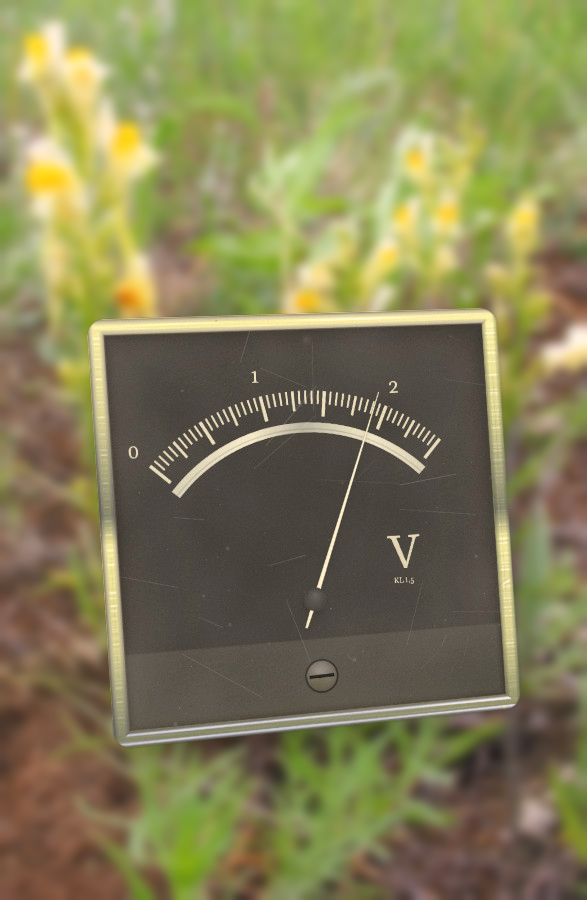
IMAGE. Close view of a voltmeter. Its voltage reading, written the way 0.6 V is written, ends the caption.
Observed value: 1.9 V
